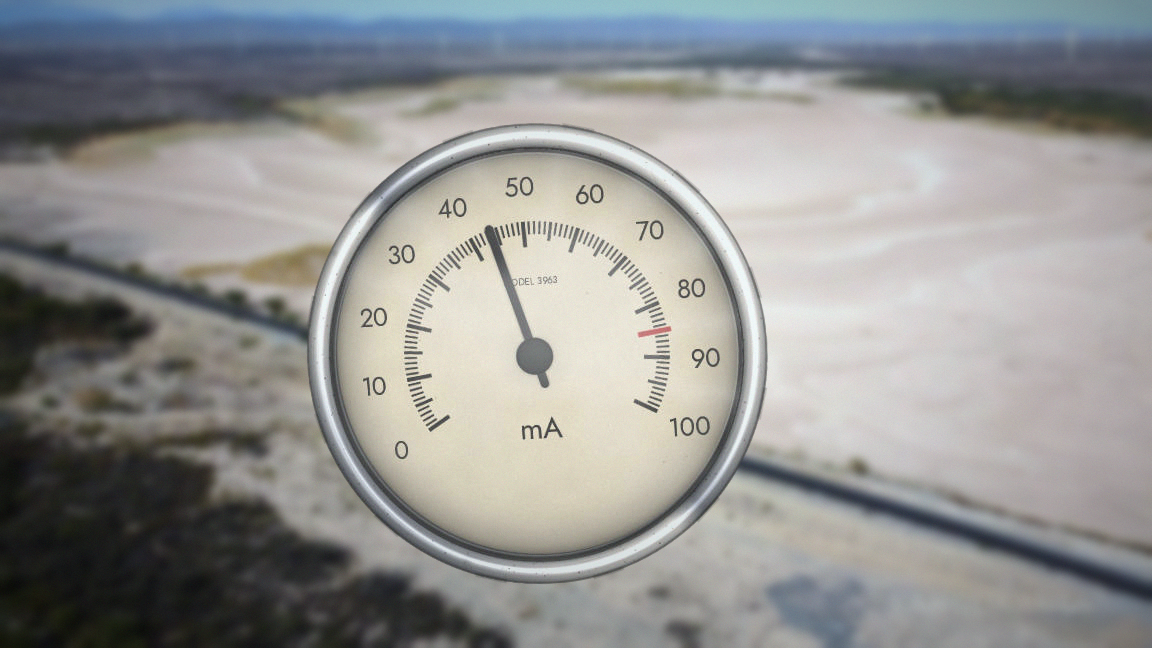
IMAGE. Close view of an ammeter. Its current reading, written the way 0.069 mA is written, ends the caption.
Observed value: 44 mA
